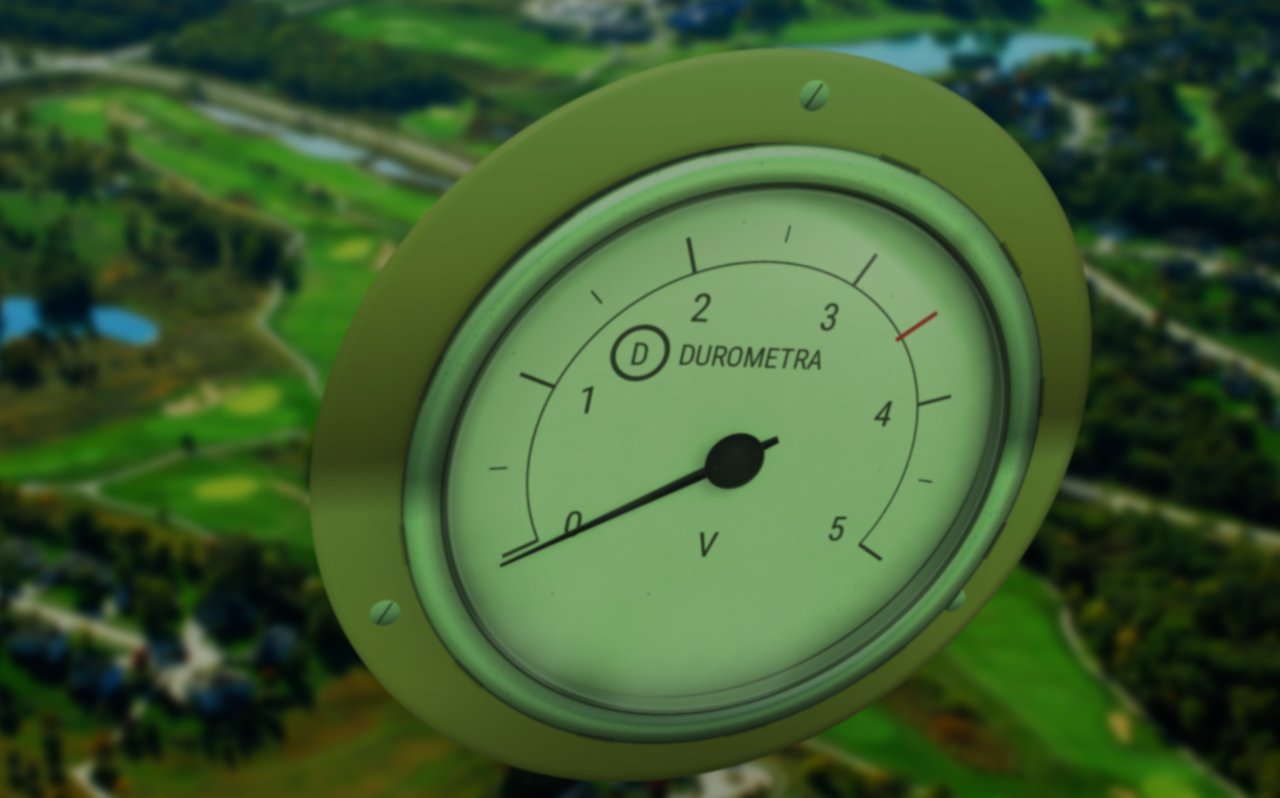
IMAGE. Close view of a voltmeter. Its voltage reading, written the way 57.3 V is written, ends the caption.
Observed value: 0 V
